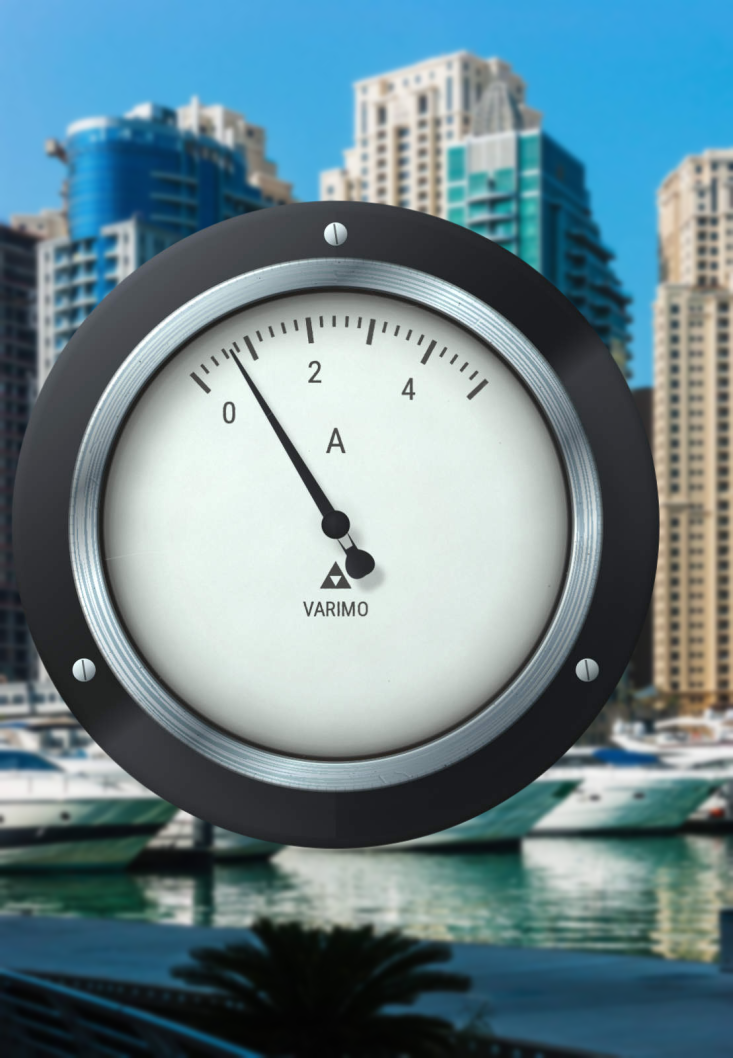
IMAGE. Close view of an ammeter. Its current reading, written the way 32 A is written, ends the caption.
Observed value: 0.7 A
